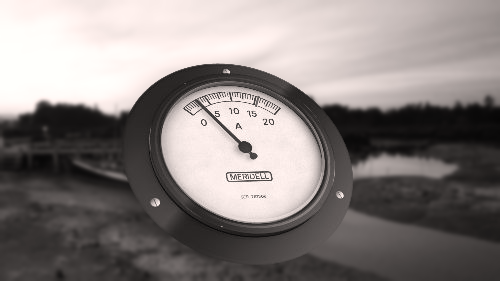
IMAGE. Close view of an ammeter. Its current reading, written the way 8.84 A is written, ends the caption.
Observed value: 2.5 A
